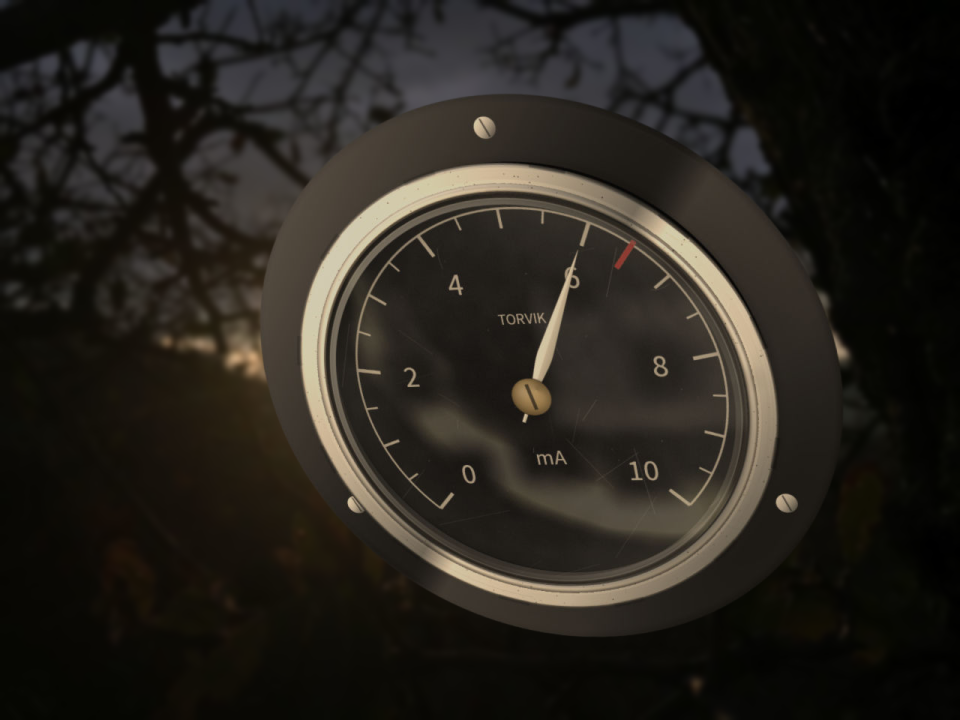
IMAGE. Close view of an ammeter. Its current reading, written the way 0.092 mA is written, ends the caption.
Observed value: 6 mA
